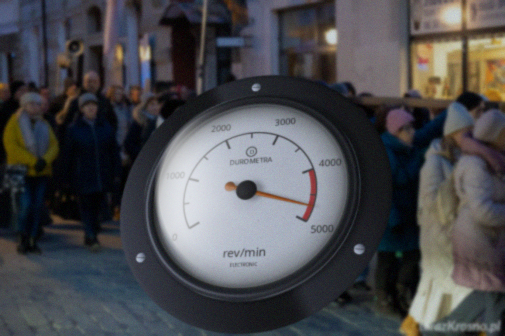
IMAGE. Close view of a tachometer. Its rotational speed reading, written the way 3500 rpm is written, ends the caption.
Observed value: 4750 rpm
